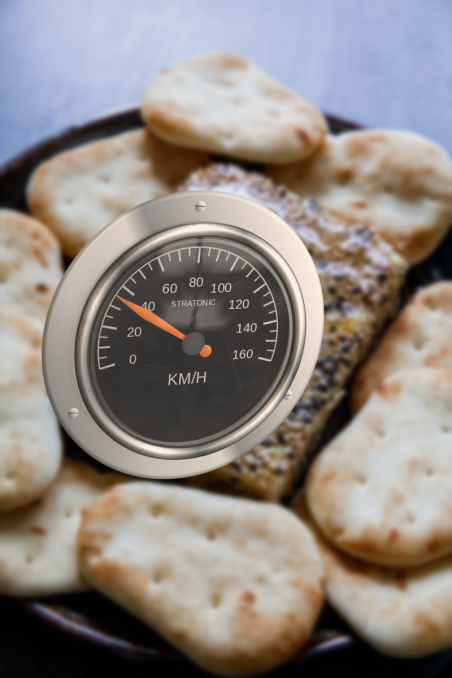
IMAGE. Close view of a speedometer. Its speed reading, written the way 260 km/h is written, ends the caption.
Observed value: 35 km/h
